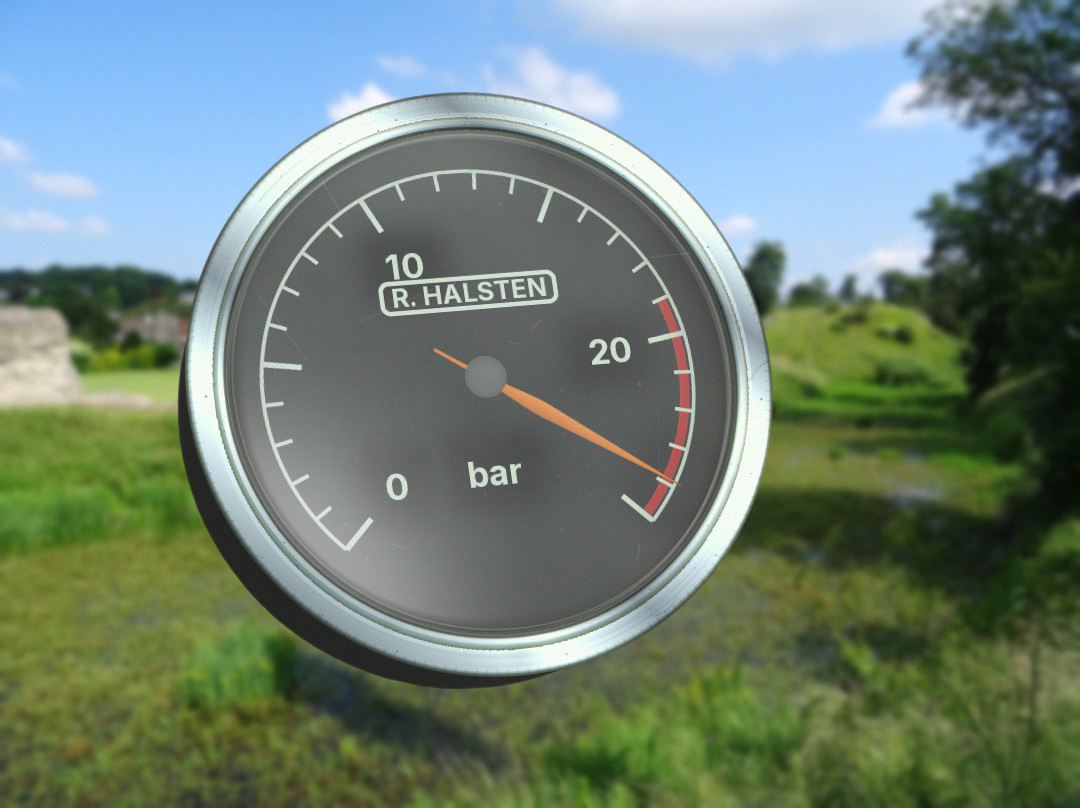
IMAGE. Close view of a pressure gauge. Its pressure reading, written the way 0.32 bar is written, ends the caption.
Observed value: 24 bar
